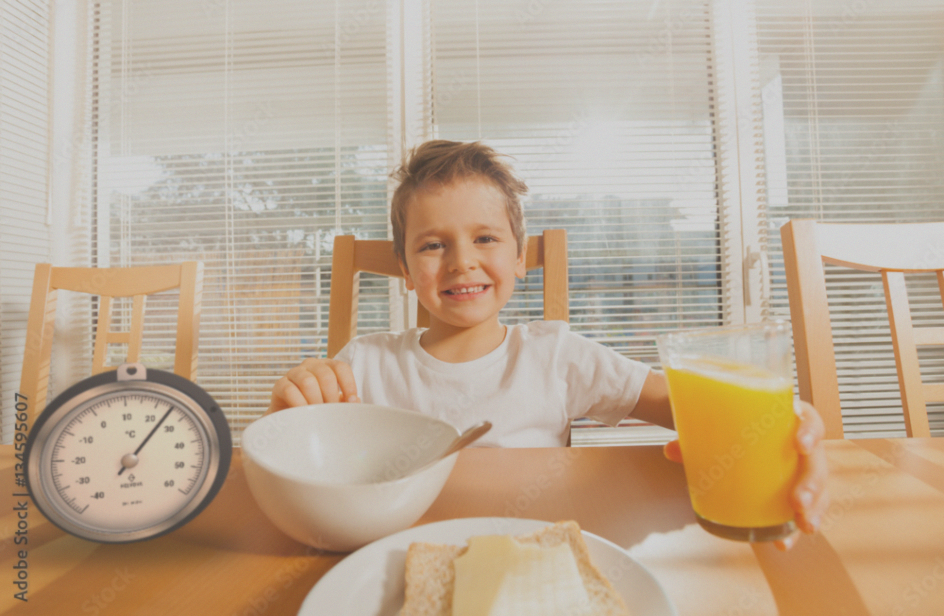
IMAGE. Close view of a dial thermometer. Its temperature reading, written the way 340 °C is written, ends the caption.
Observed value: 25 °C
